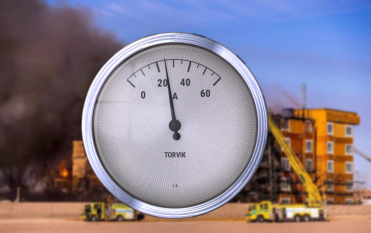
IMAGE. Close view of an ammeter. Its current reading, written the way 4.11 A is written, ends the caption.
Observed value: 25 A
